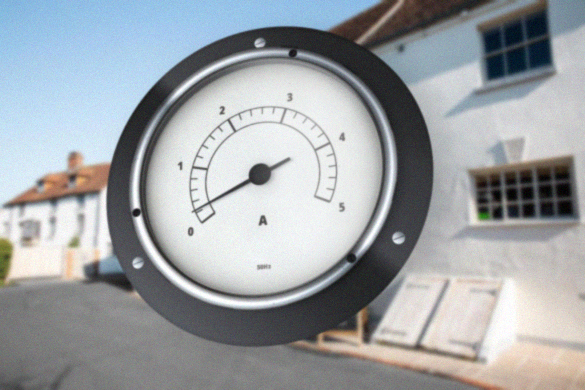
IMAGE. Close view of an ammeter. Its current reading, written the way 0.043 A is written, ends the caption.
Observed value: 0.2 A
